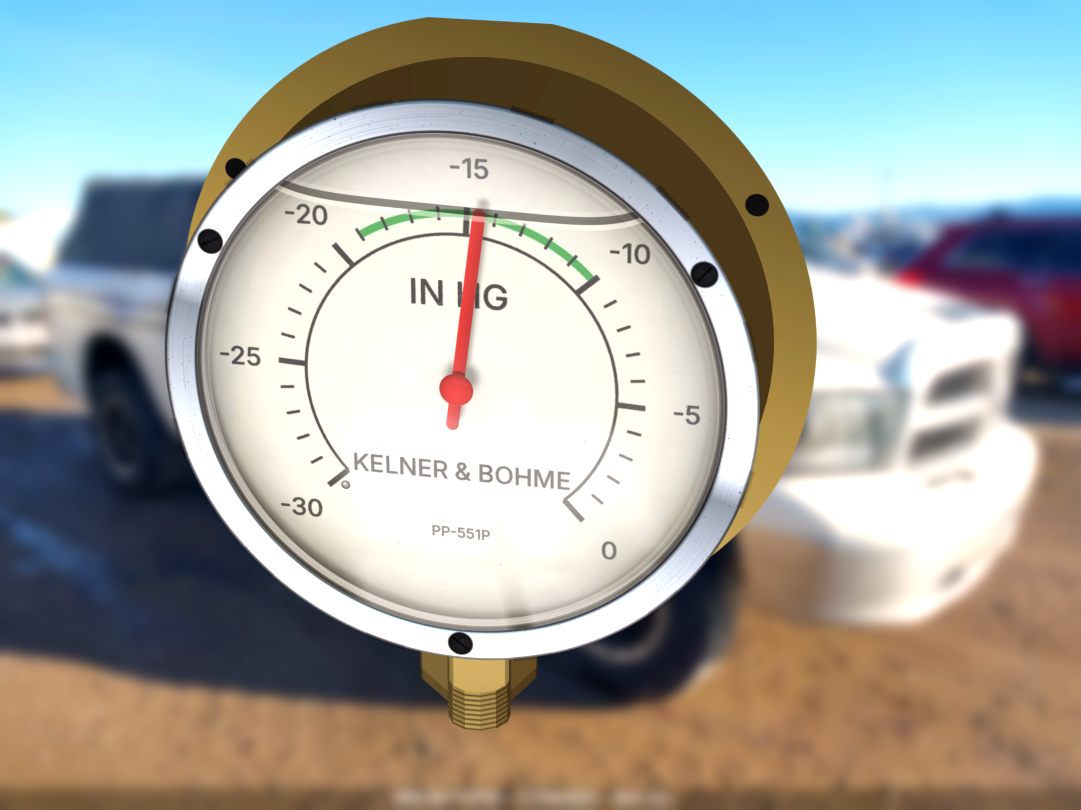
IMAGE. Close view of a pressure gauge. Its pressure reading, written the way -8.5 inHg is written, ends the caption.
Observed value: -14.5 inHg
